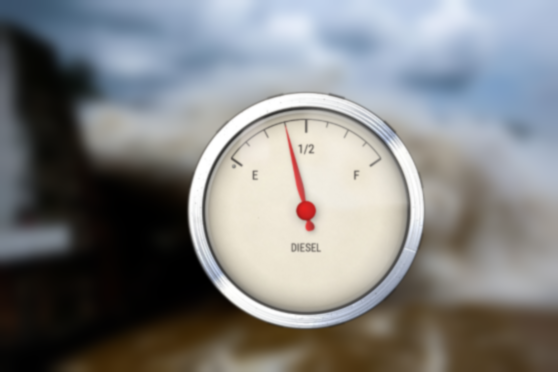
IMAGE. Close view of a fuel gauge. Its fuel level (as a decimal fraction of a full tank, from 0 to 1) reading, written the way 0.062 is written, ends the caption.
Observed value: 0.375
